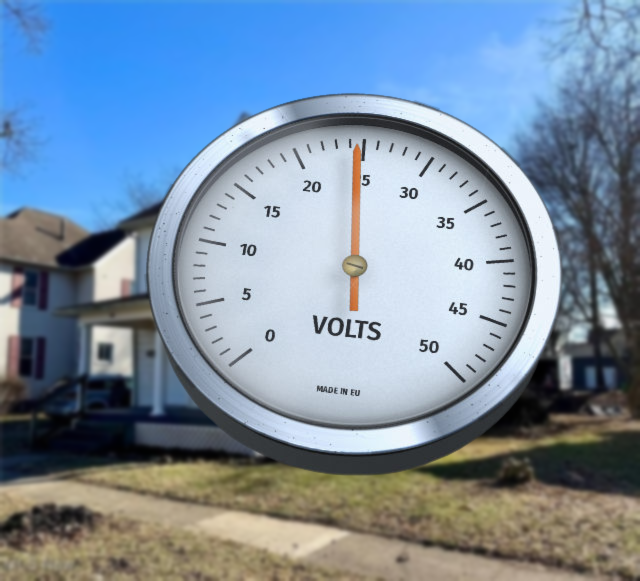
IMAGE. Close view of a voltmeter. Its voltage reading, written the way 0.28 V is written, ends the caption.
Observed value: 24.5 V
